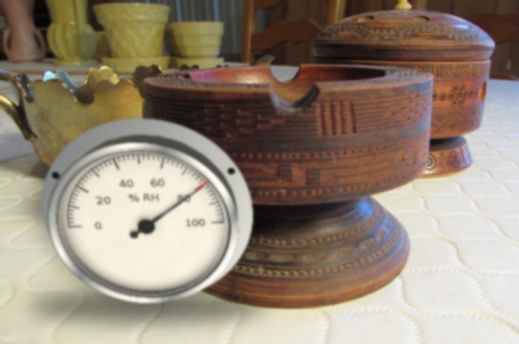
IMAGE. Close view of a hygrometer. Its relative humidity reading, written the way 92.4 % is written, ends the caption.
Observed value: 80 %
